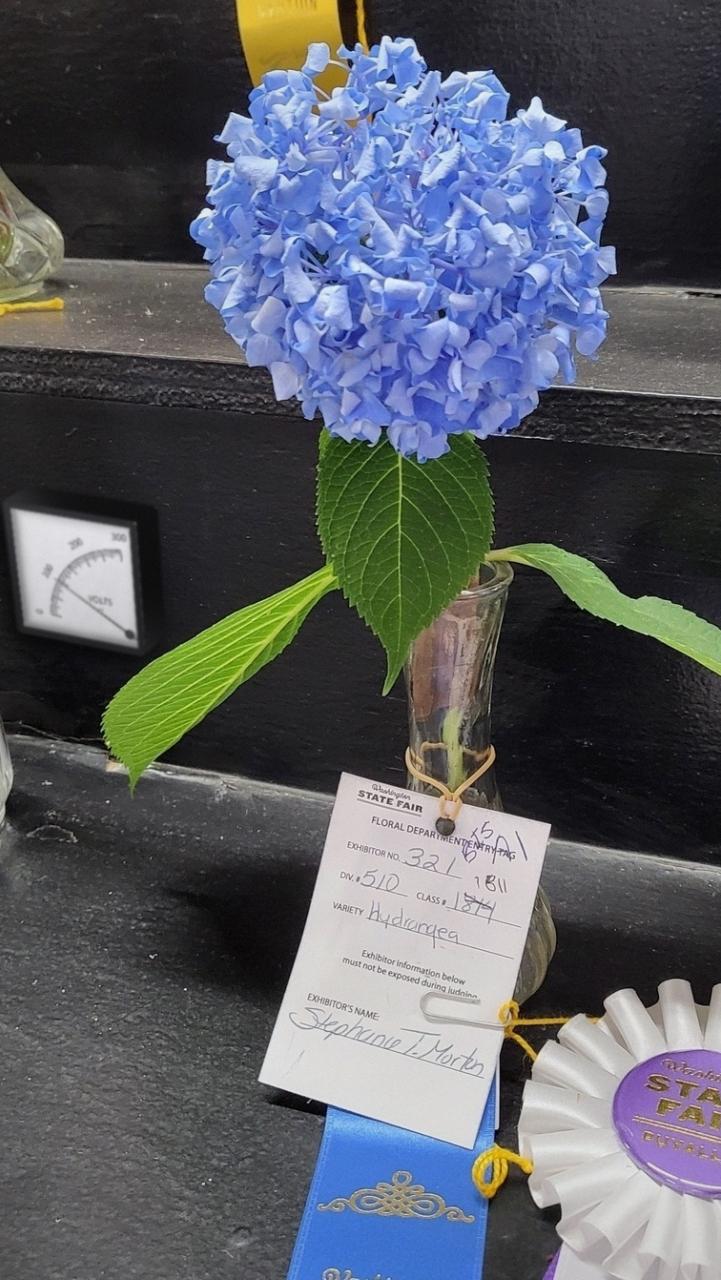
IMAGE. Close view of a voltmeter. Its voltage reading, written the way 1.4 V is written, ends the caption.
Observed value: 100 V
